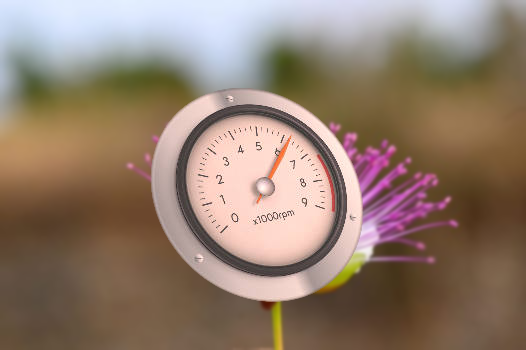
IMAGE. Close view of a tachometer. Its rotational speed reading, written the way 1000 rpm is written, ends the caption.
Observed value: 6200 rpm
